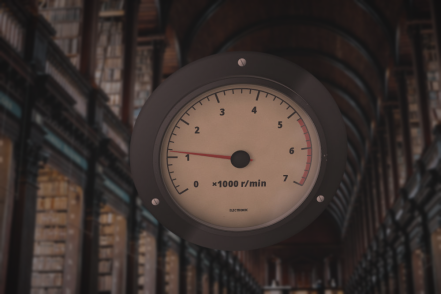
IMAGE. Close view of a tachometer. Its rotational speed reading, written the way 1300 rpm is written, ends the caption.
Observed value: 1200 rpm
